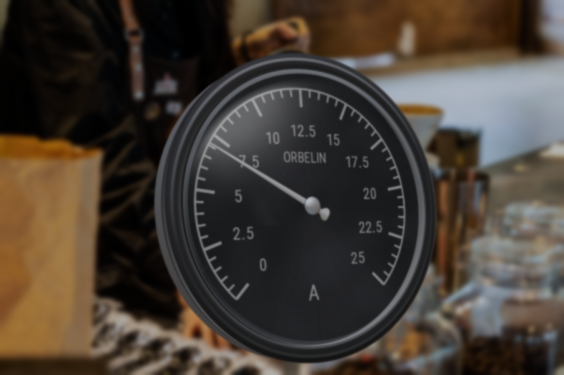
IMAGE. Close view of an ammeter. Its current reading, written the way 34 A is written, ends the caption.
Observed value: 7 A
